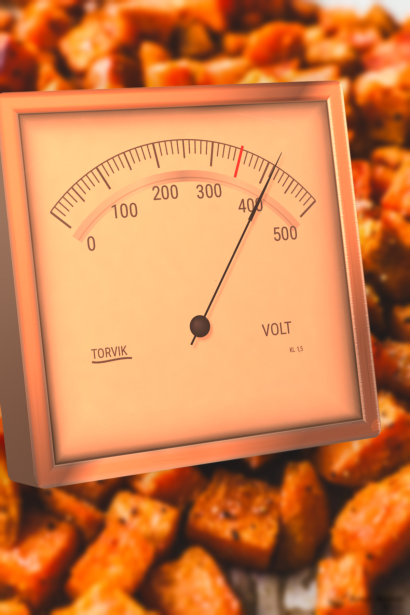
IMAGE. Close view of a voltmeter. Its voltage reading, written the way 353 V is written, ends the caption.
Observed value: 410 V
